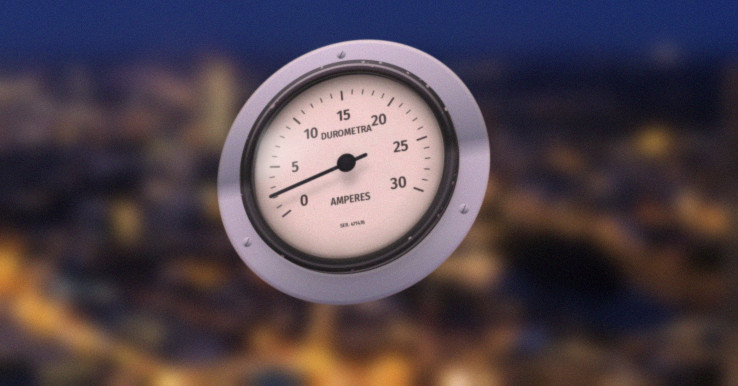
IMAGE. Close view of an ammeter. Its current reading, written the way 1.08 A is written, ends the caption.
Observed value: 2 A
